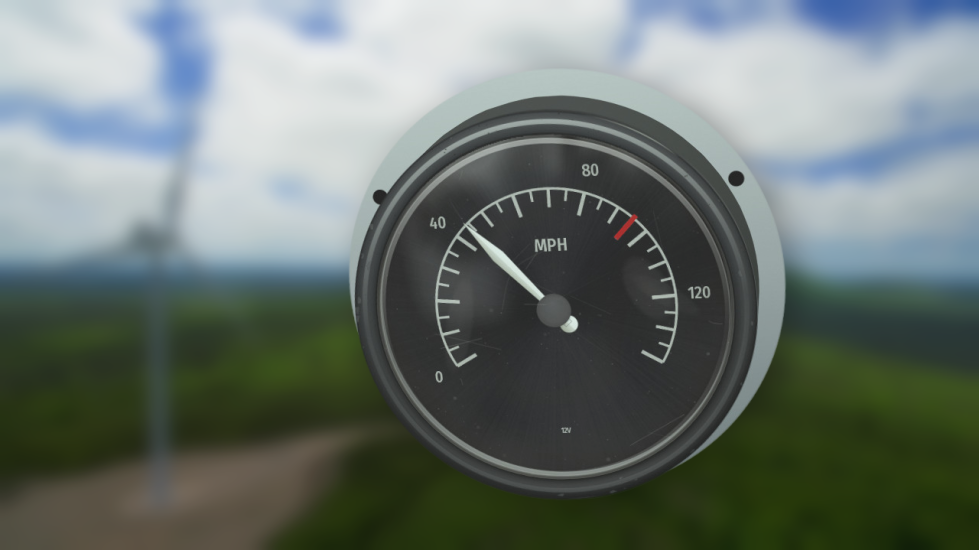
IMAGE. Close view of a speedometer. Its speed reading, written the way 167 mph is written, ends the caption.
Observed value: 45 mph
